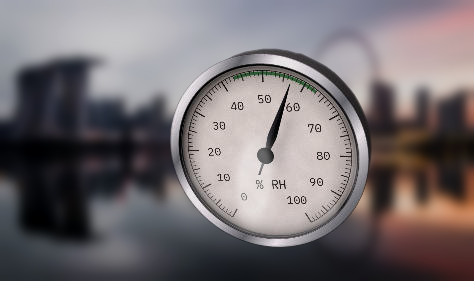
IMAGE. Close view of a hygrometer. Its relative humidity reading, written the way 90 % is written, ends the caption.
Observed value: 57 %
